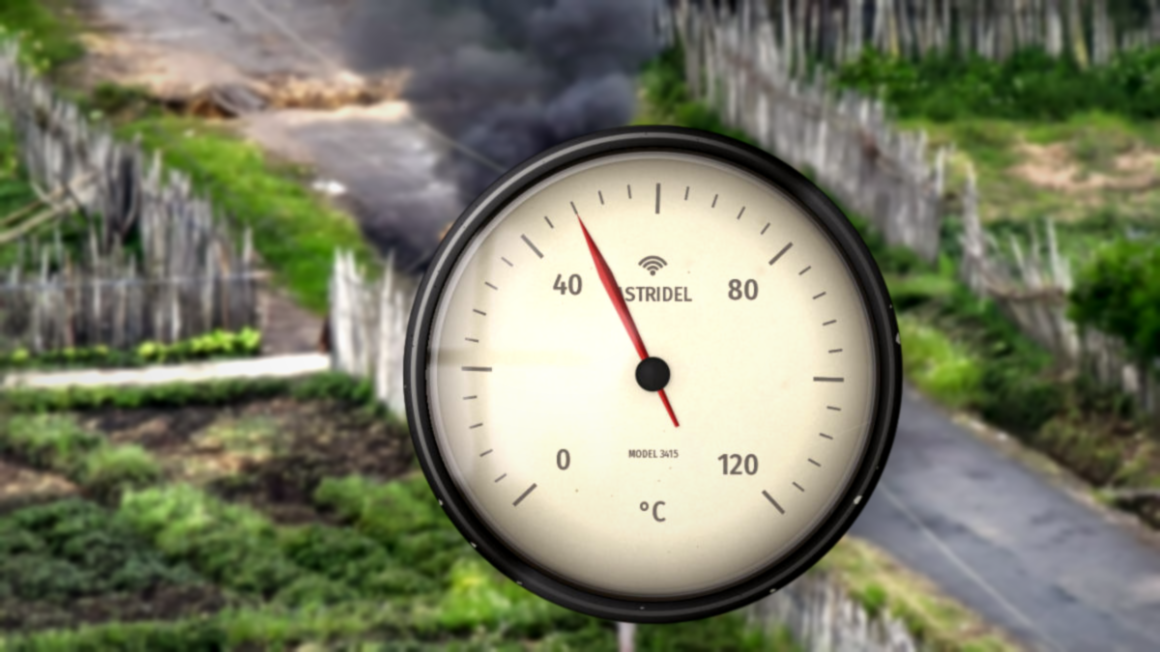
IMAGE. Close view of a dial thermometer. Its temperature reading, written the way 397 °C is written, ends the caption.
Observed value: 48 °C
